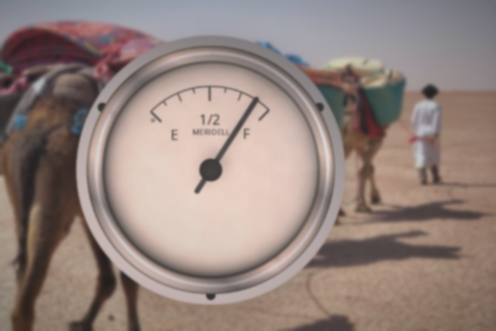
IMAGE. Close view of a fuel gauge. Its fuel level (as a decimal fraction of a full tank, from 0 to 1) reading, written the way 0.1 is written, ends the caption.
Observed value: 0.875
